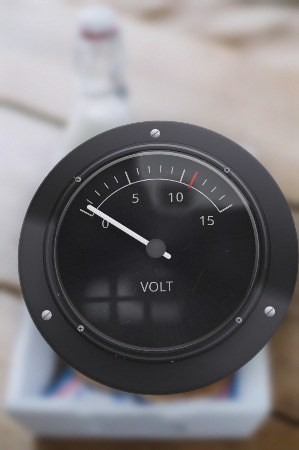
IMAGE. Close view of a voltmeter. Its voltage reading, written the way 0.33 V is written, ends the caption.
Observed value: 0.5 V
